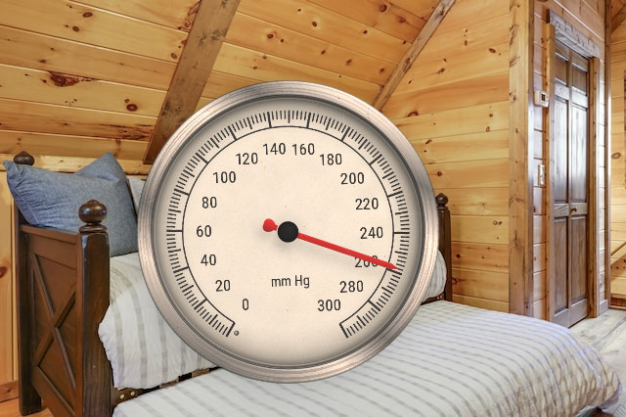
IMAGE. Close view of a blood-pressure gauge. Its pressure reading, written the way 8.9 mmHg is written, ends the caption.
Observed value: 258 mmHg
